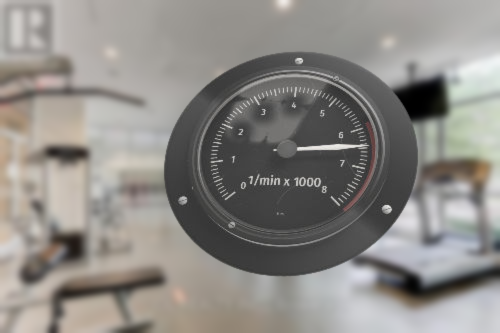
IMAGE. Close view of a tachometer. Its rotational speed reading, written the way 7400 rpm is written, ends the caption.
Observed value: 6500 rpm
